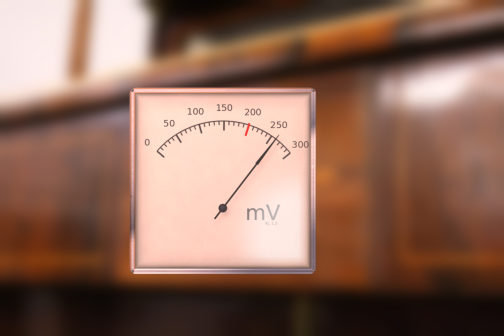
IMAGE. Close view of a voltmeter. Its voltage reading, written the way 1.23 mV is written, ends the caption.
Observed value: 260 mV
